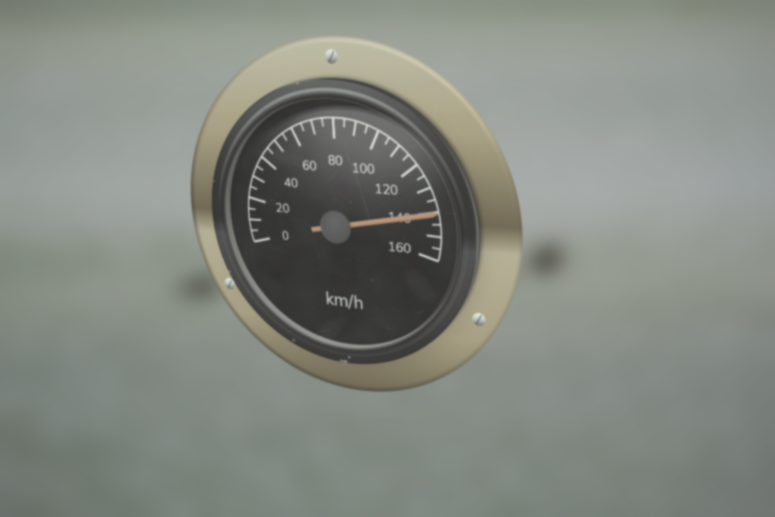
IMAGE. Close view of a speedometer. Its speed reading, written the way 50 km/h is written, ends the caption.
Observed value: 140 km/h
